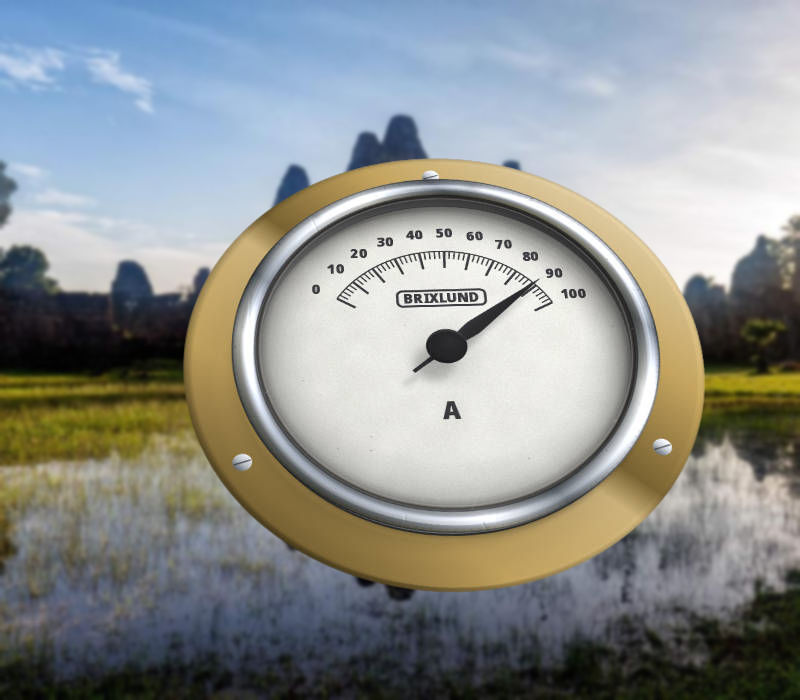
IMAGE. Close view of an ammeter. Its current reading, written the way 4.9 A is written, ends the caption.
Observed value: 90 A
